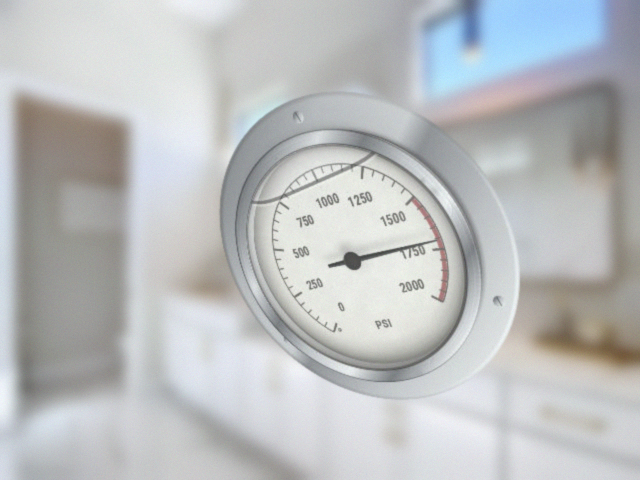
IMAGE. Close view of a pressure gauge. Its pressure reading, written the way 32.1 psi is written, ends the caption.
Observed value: 1700 psi
